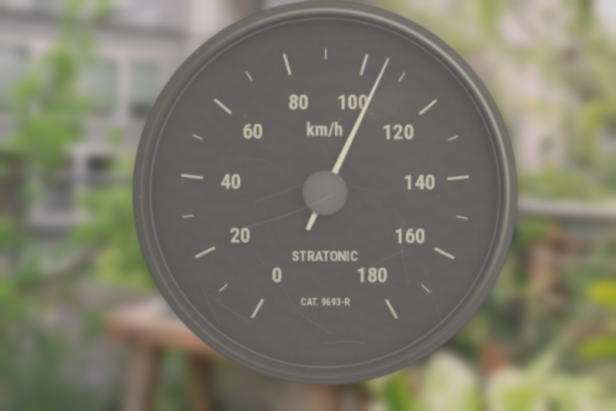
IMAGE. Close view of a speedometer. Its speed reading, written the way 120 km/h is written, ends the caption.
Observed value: 105 km/h
